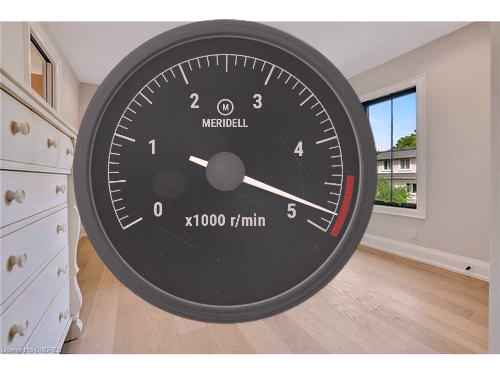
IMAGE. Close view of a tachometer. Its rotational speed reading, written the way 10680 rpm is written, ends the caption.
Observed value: 4800 rpm
